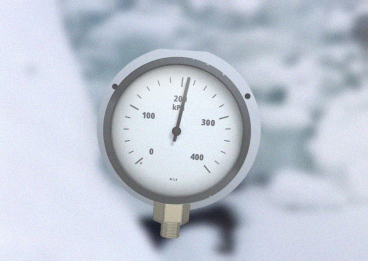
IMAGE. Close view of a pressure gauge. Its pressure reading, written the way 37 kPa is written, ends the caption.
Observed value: 210 kPa
